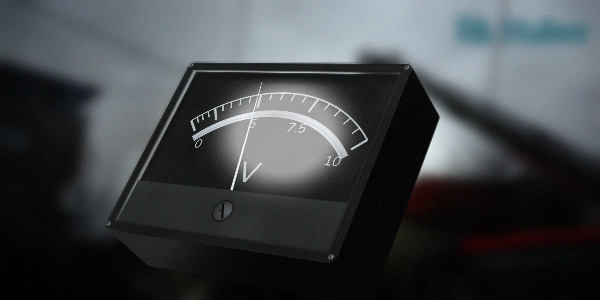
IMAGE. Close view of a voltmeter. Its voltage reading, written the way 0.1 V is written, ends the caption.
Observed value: 5 V
